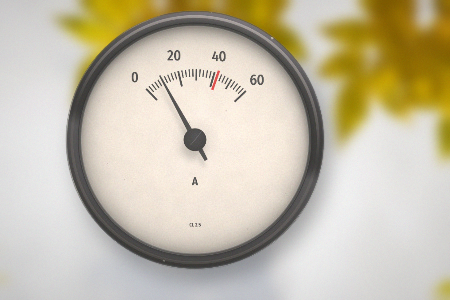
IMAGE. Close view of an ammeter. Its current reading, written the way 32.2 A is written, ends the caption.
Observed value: 10 A
